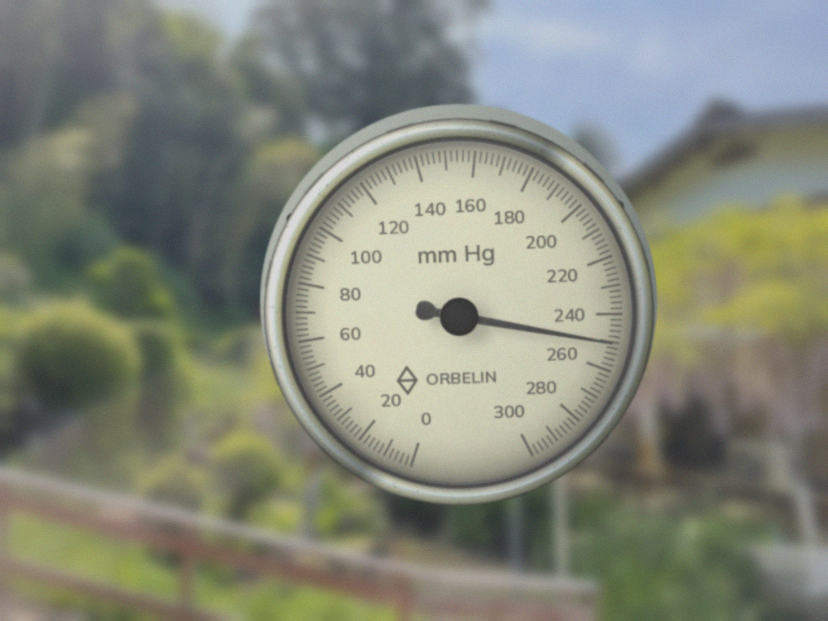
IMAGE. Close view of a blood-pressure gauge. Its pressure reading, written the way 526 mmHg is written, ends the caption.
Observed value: 250 mmHg
